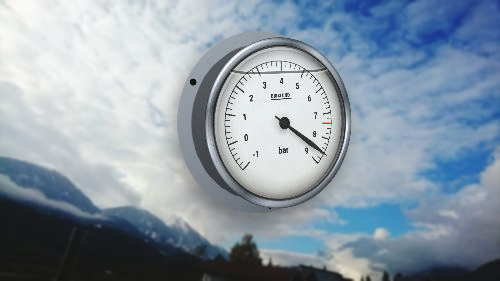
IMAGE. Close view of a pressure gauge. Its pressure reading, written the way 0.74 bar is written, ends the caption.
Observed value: 8.6 bar
